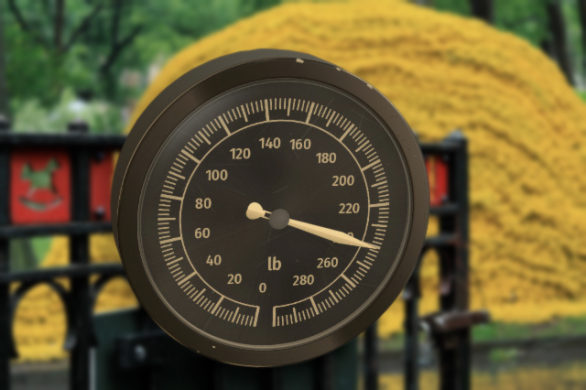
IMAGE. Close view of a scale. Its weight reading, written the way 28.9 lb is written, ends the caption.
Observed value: 240 lb
